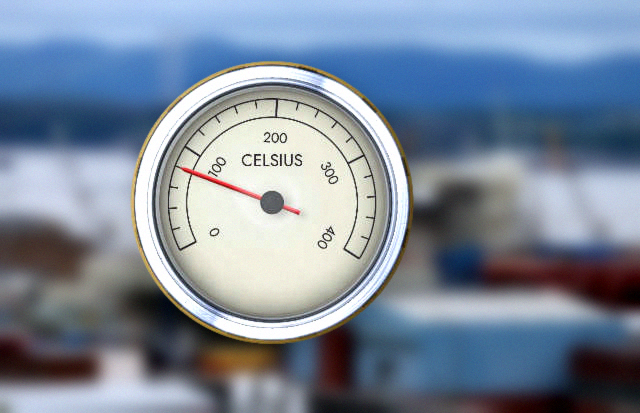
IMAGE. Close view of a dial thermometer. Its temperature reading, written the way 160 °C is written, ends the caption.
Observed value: 80 °C
